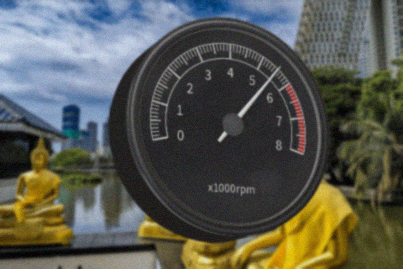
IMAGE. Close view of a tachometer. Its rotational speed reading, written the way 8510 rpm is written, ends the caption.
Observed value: 5500 rpm
